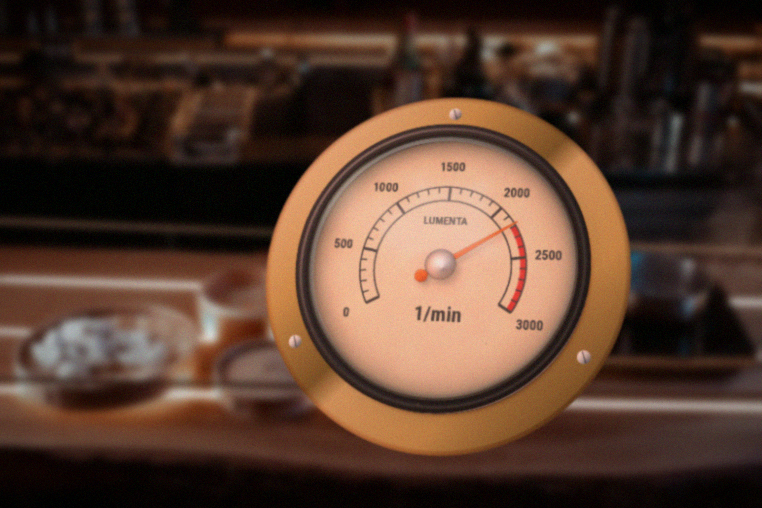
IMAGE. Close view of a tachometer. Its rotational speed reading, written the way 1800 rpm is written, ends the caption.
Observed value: 2200 rpm
